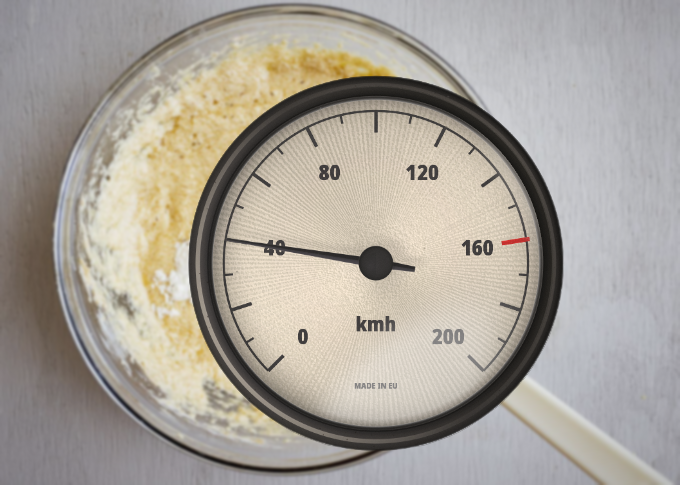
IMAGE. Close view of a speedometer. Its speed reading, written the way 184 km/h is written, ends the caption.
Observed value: 40 km/h
